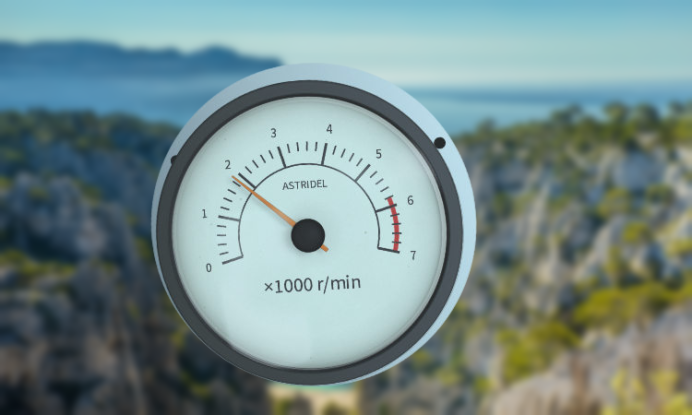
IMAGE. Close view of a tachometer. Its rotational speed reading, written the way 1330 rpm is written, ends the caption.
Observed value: 1900 rpm
